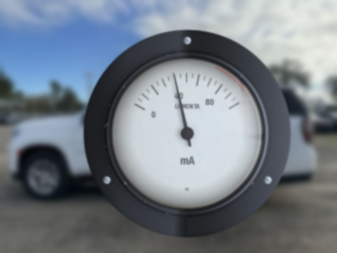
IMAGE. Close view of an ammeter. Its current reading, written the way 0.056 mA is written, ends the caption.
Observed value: 40 mA
